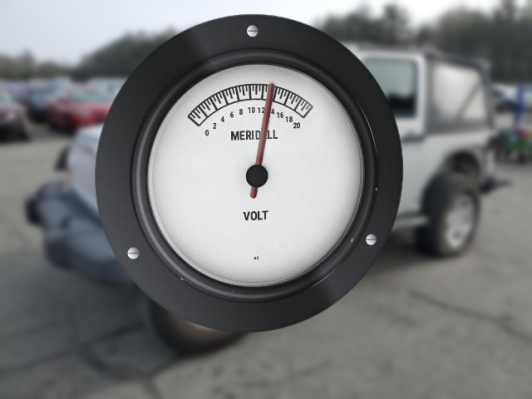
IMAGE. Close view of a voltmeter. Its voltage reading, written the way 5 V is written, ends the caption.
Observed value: 13 V
